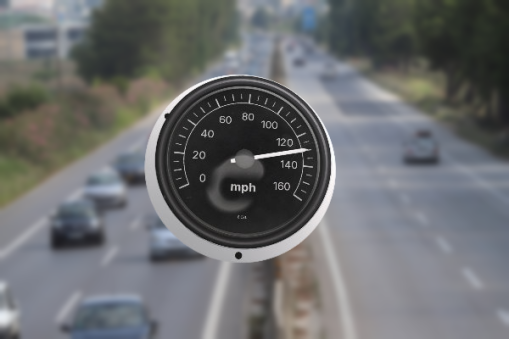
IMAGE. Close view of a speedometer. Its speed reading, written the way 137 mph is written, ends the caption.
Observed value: 130 mph
